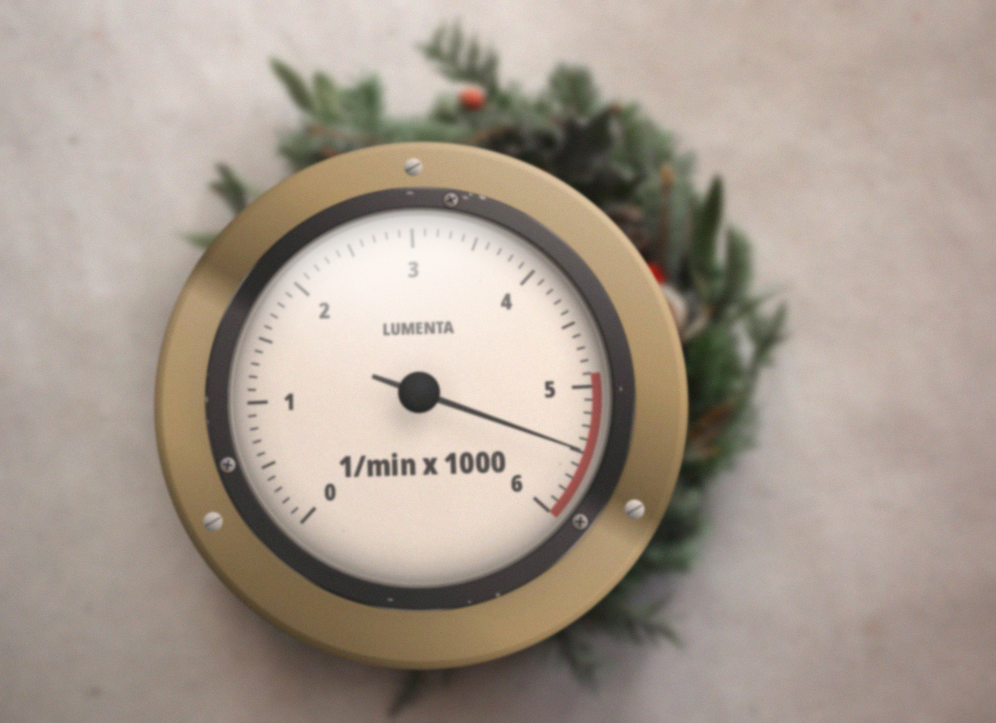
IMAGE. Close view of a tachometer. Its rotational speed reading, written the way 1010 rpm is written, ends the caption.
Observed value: 5500 rpm
